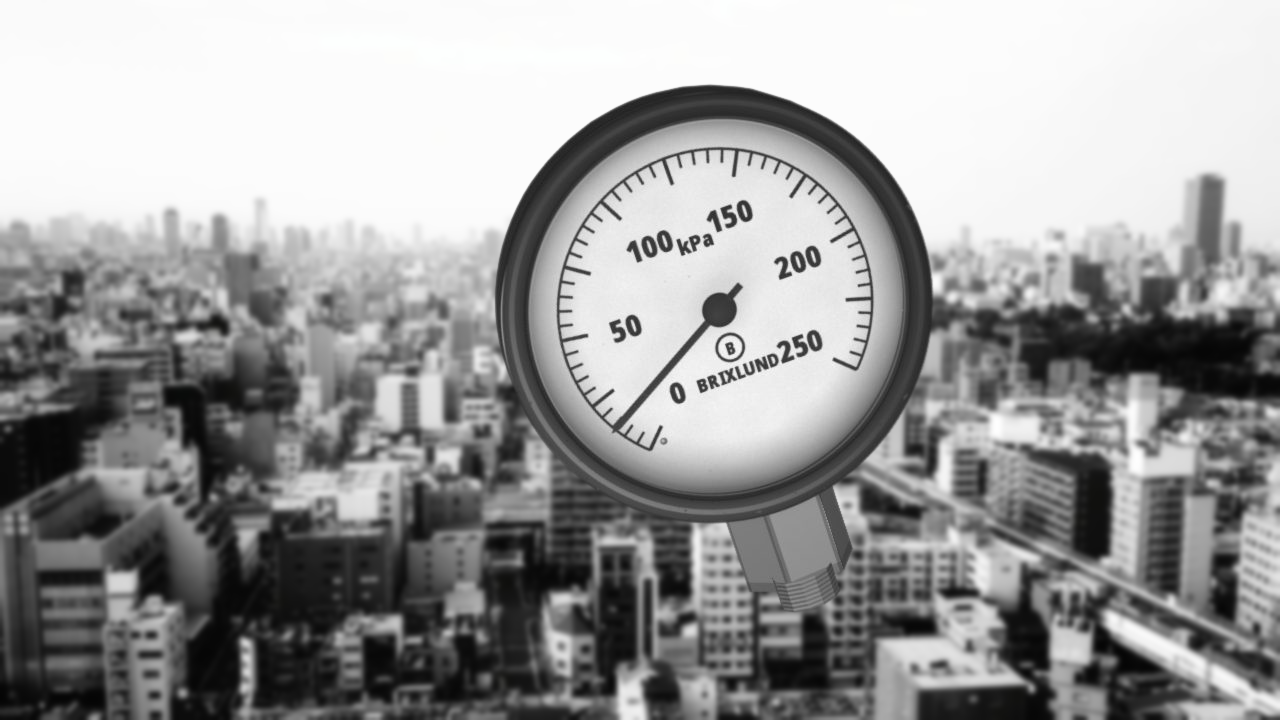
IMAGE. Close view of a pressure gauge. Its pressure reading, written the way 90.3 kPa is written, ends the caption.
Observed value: 15 kPa
